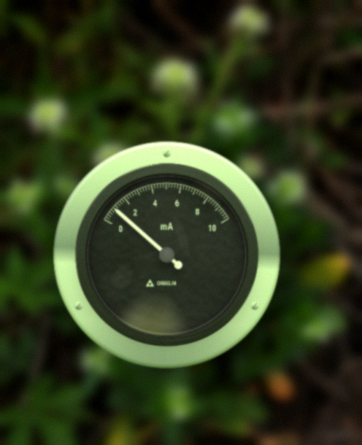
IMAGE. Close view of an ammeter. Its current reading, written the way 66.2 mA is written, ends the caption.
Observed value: 1 mA
